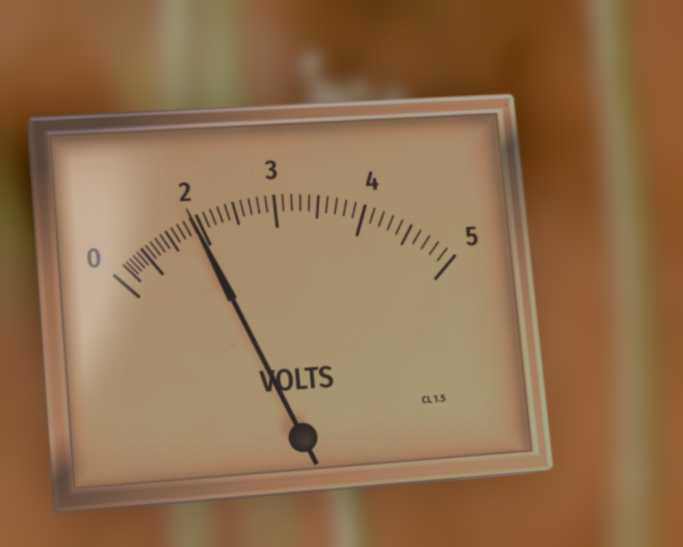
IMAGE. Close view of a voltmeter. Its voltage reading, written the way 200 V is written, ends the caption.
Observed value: 1.9 V
